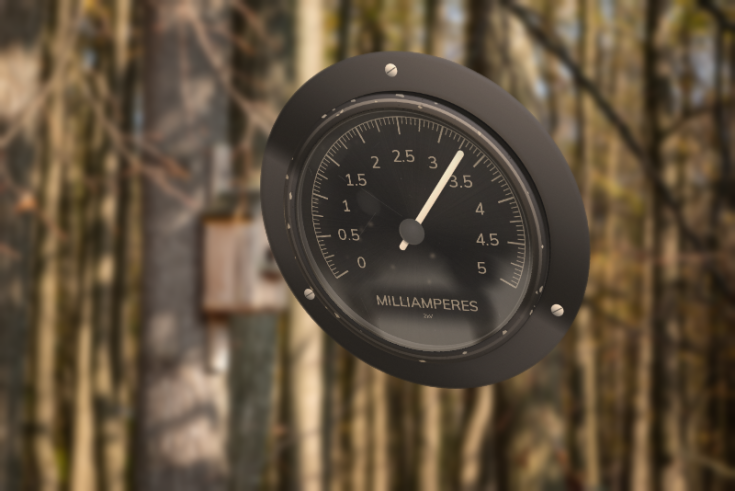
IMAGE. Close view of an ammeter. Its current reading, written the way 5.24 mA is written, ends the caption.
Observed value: 3.3 mA
